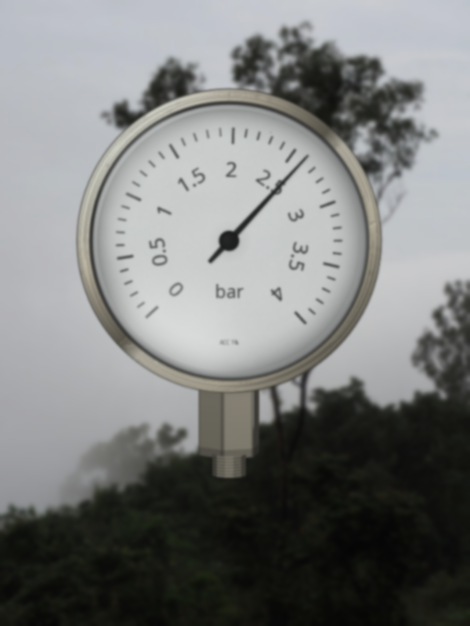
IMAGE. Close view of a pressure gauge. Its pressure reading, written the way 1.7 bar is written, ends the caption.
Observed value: 2.6 bar
